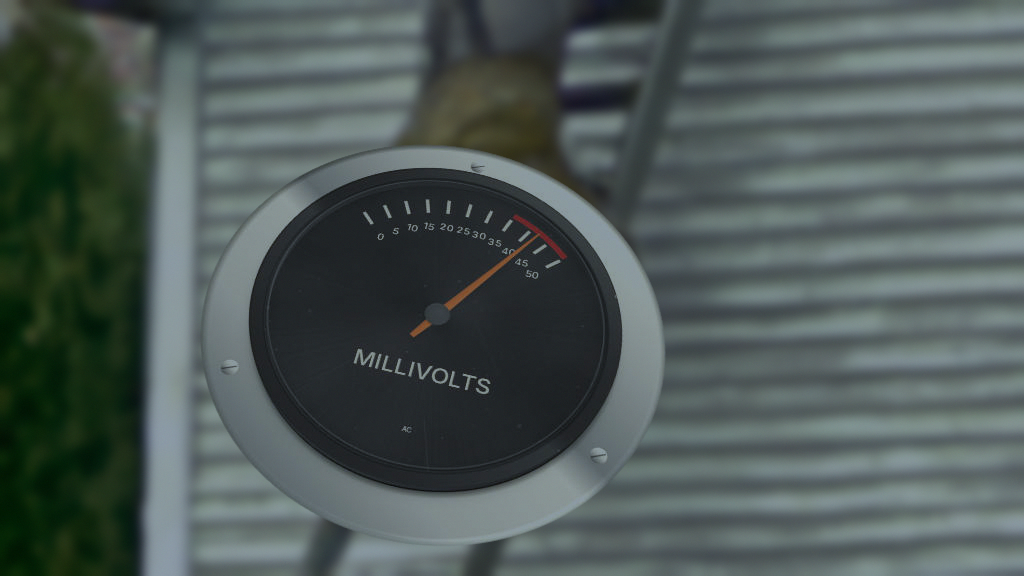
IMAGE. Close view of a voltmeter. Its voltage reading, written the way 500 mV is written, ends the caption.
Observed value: 42.5 mV
